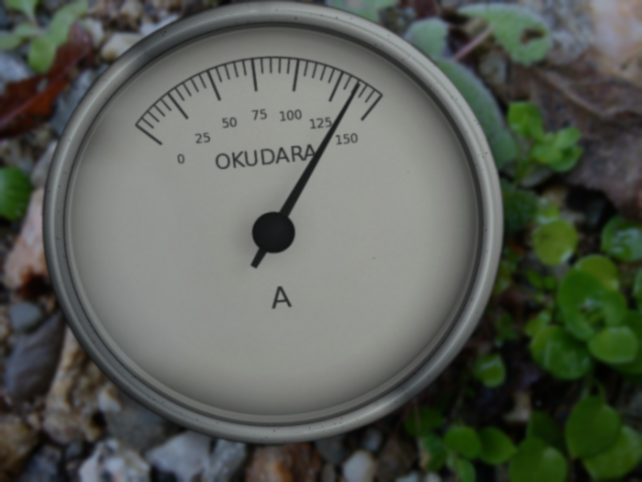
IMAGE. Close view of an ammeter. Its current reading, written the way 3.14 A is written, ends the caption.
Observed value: 135 A
